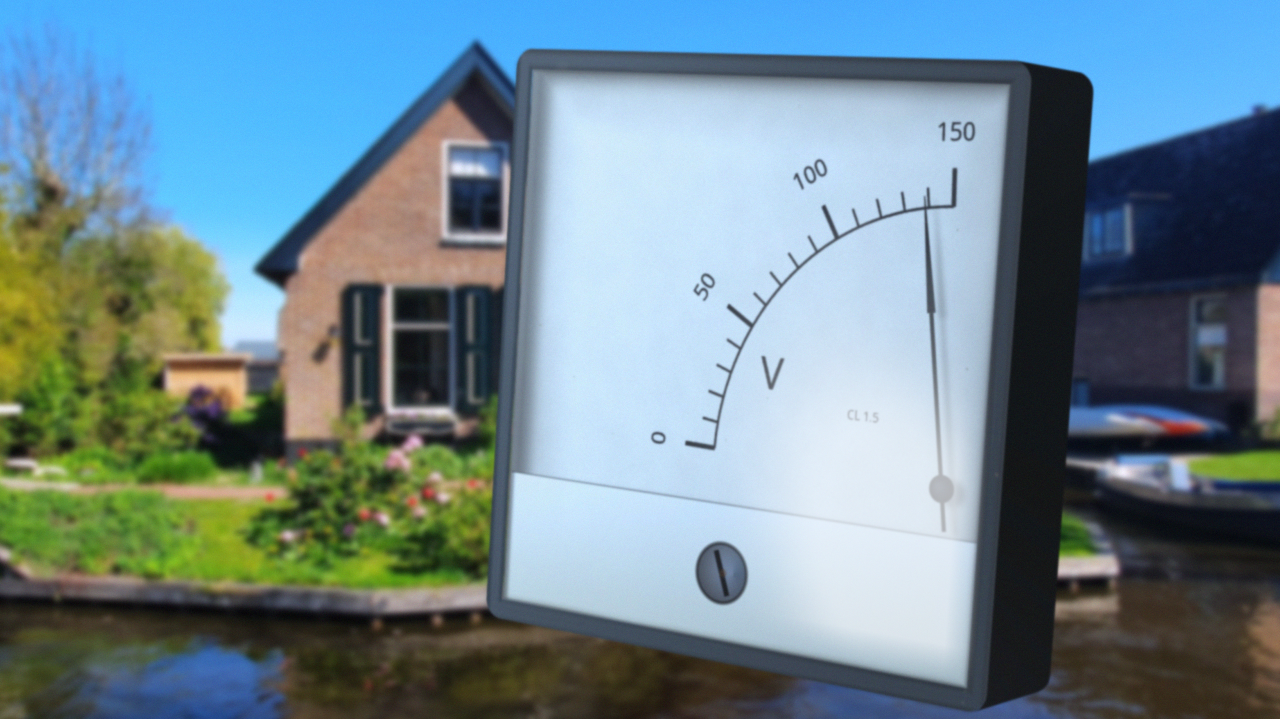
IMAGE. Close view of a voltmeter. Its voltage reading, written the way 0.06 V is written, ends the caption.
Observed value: 140 V
